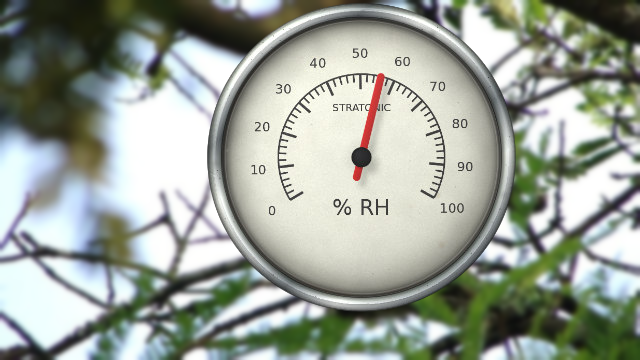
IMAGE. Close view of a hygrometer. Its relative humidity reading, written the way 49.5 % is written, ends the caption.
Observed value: 56 %
